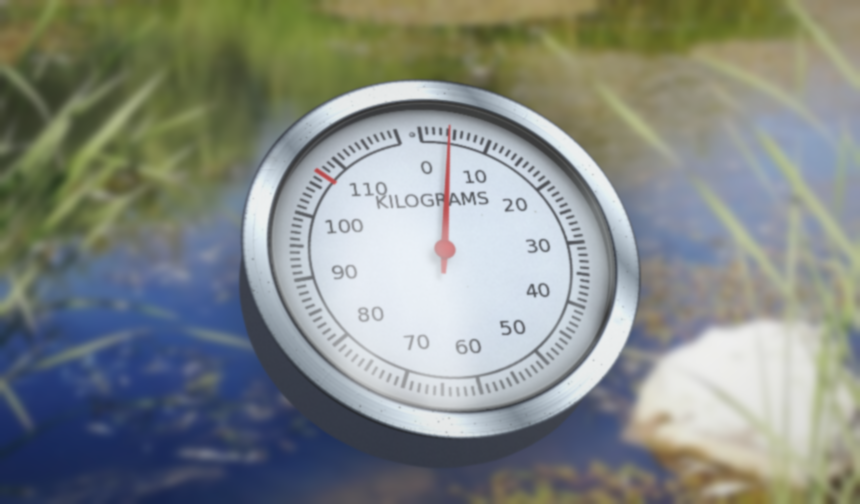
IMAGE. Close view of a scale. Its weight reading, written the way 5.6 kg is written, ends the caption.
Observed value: 4 kg
